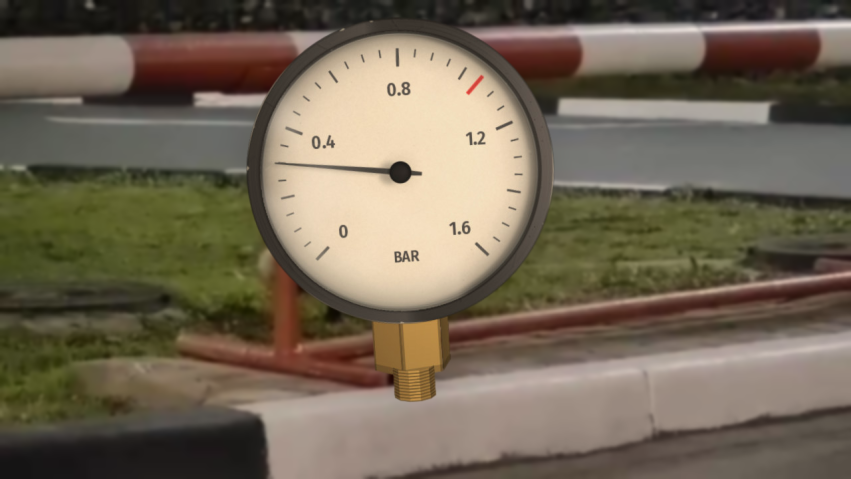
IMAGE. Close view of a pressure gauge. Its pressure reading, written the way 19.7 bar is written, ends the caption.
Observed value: 0.3 bar
